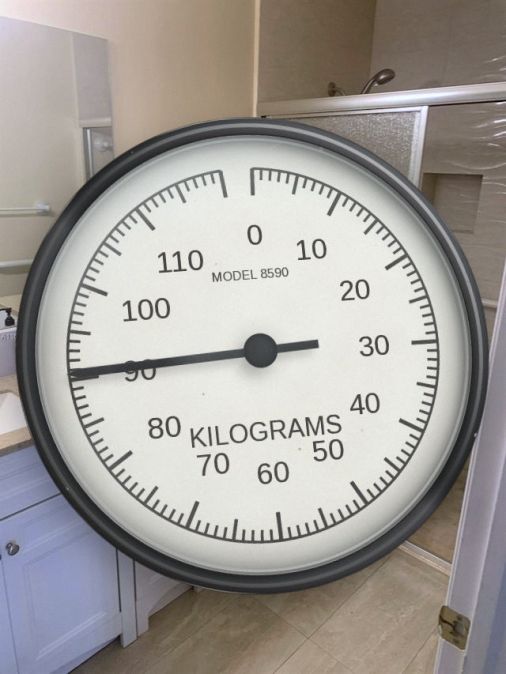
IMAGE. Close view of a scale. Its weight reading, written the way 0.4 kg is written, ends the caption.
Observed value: 90.5 kg
